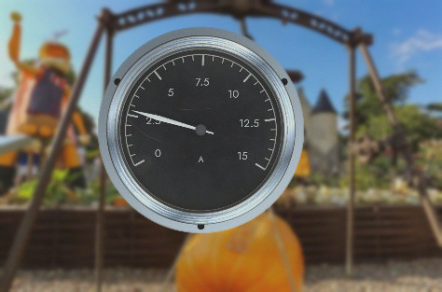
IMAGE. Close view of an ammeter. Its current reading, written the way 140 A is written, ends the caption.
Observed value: 2.75 A
